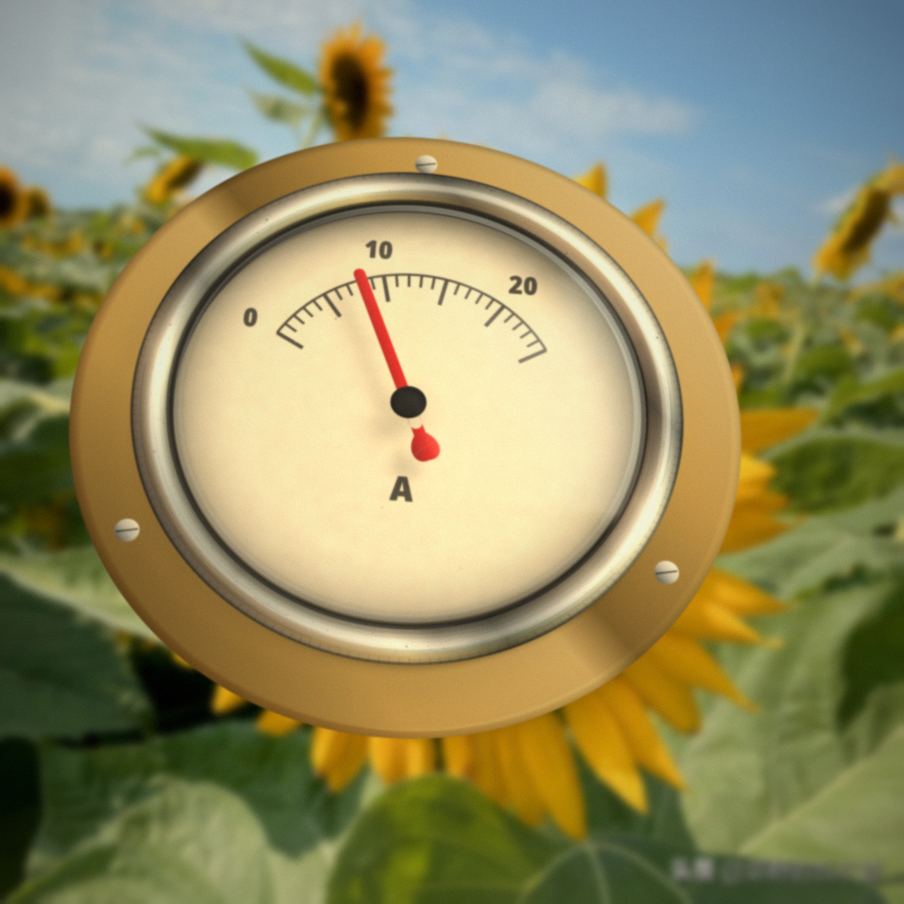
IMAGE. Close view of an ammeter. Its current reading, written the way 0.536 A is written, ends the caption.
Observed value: 8 A
